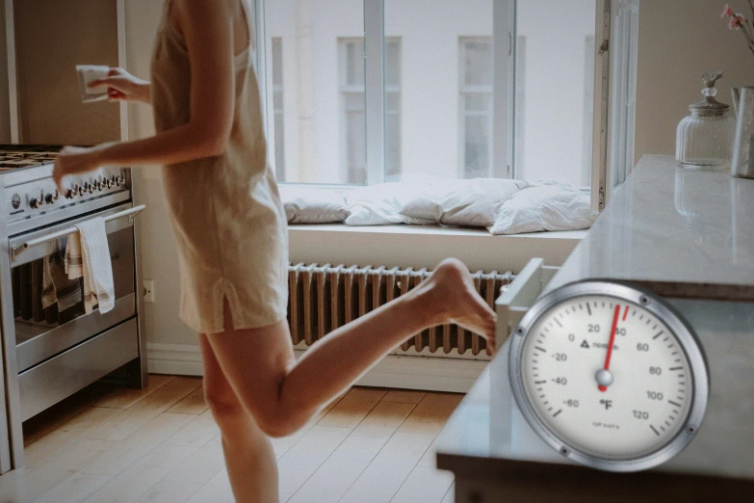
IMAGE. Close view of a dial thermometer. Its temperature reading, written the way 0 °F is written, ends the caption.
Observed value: 36 °F
